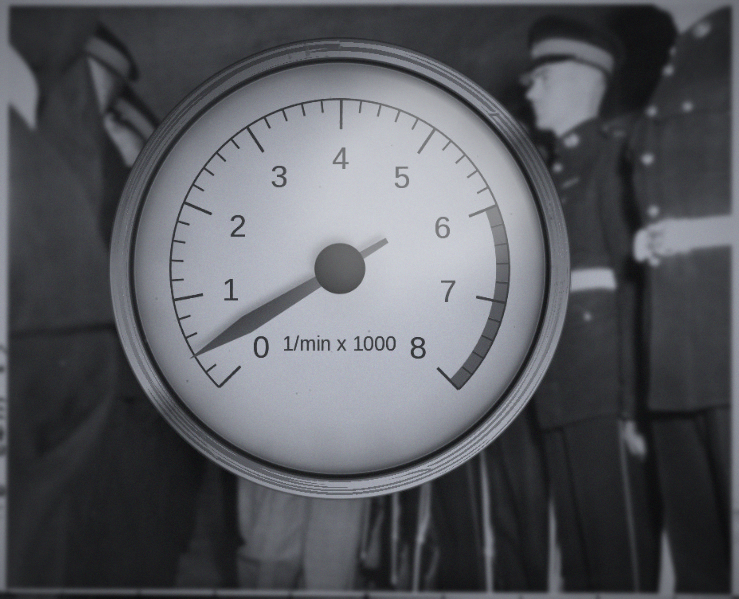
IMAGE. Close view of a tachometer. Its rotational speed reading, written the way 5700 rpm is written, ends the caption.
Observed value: 400 rpm
